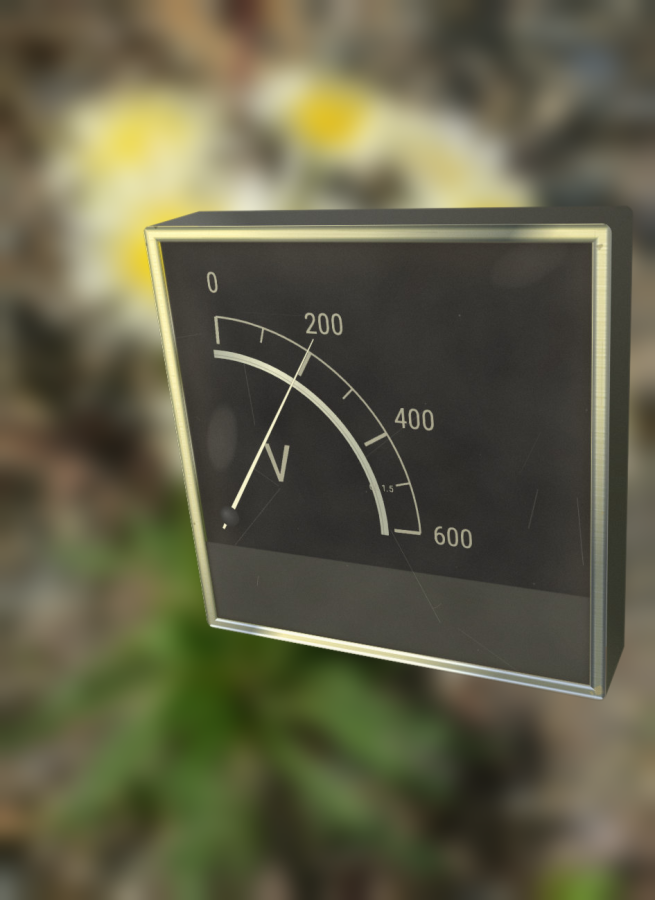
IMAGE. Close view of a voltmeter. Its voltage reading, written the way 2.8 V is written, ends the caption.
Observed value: 200 V
